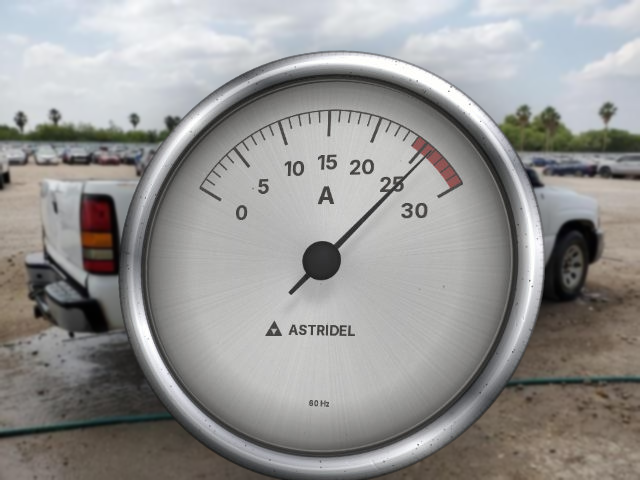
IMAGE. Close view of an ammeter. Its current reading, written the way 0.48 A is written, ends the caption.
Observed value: 26 A
